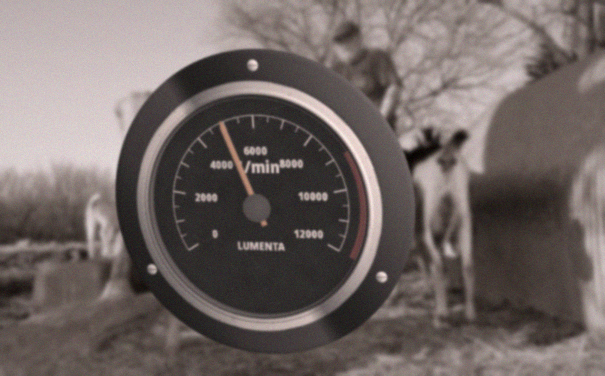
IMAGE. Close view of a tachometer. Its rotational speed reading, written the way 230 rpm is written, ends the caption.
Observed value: 5000 rpm
